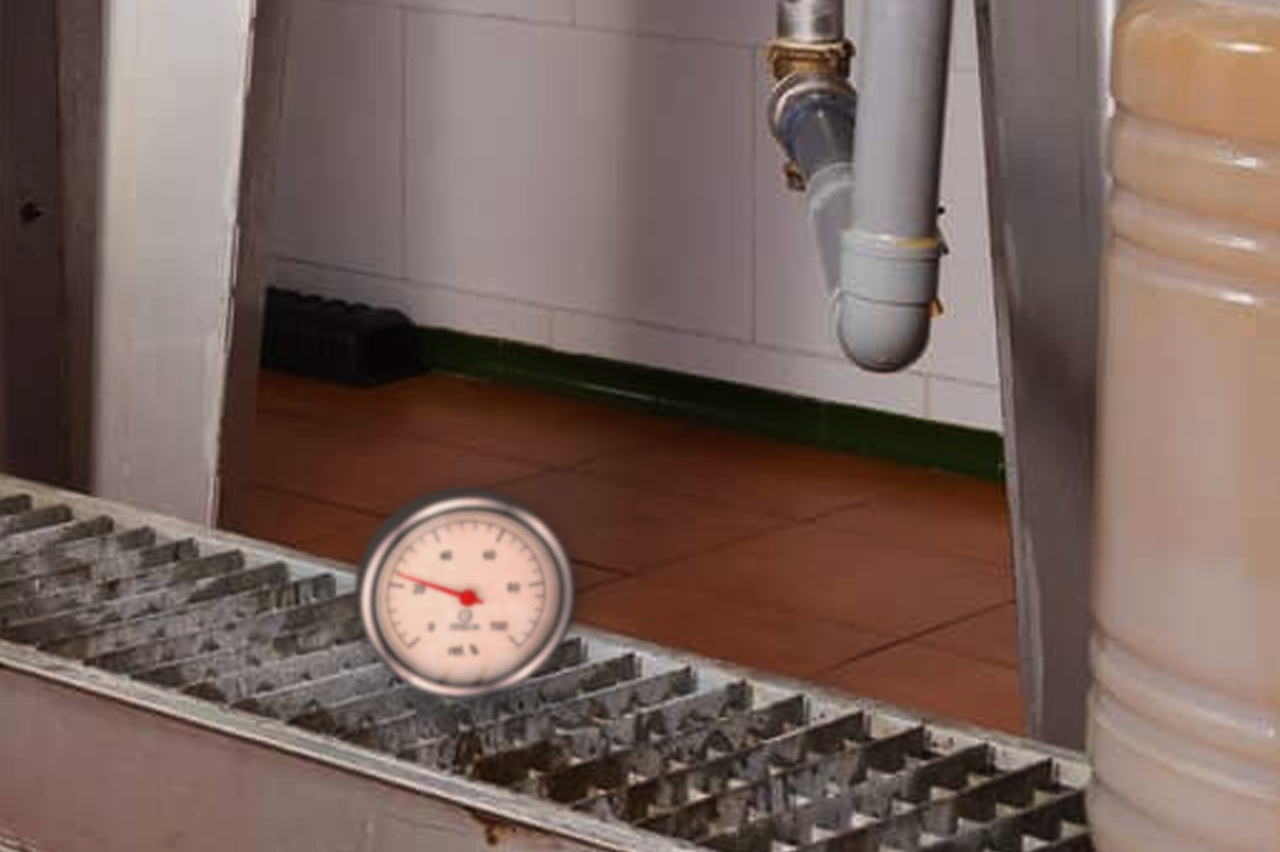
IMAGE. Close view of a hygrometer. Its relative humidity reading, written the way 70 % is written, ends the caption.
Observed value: 24 %
